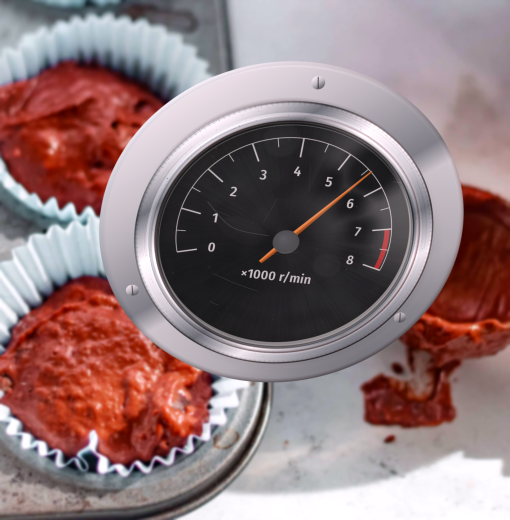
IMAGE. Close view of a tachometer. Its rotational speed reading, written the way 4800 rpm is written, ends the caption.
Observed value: 5500 rpm
